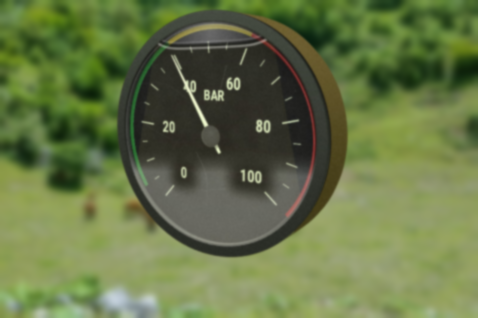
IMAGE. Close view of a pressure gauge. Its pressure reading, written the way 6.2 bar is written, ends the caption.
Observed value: 40 bar
